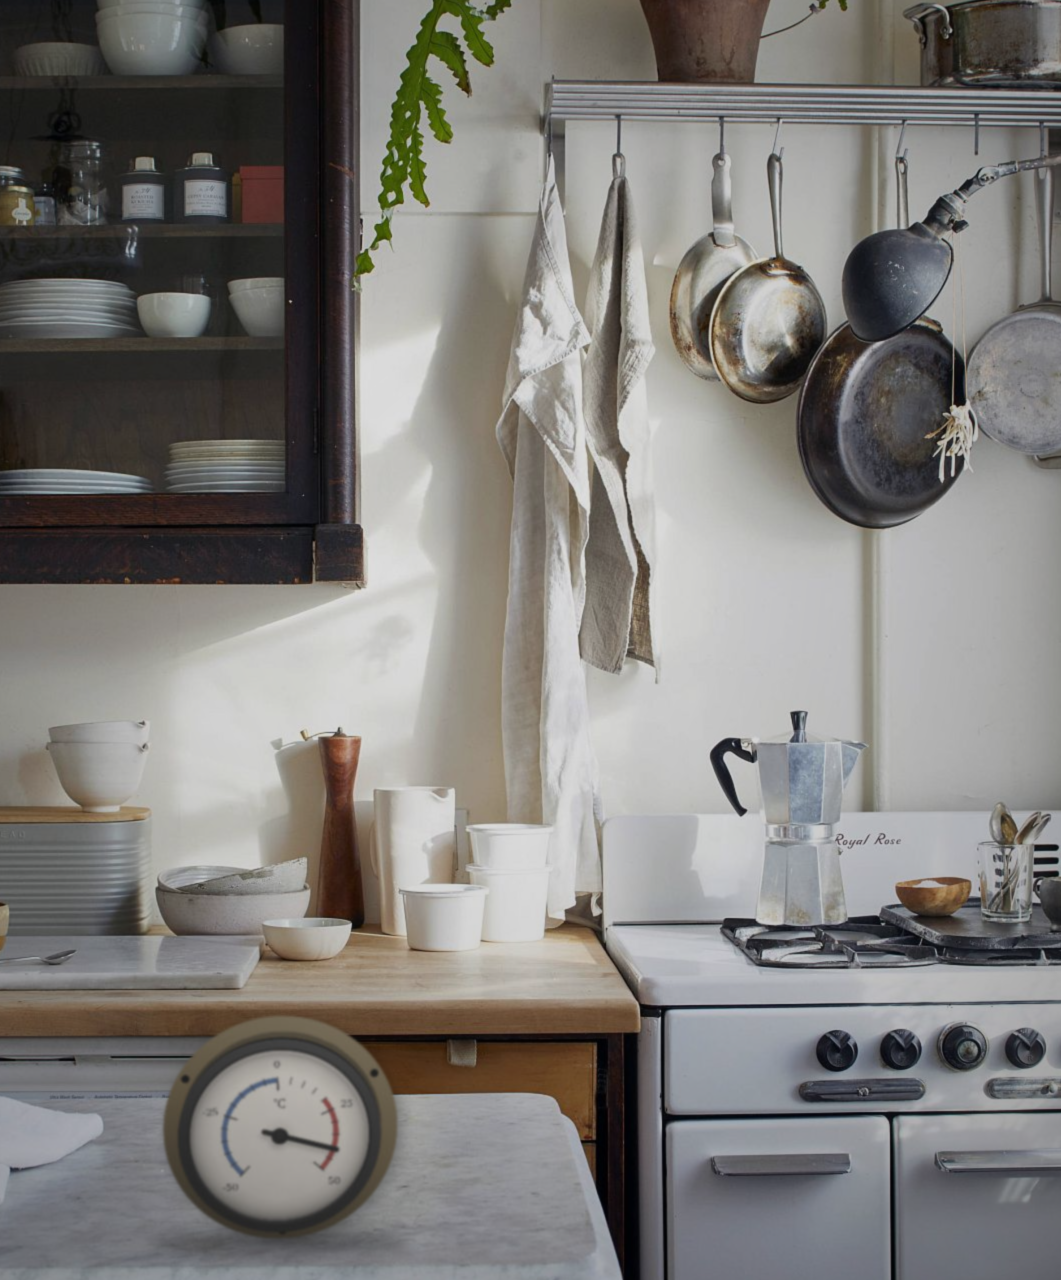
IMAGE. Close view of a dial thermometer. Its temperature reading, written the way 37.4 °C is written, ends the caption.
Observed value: 40 °C
